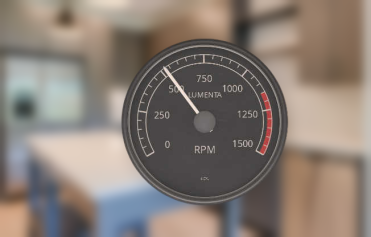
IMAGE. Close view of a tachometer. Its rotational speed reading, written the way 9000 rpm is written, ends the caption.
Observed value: 525 rpm
